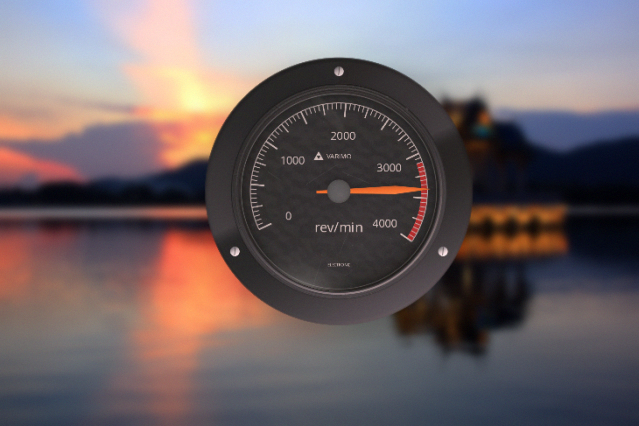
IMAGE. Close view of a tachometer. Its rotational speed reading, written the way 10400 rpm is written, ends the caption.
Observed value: 3400 rpm
